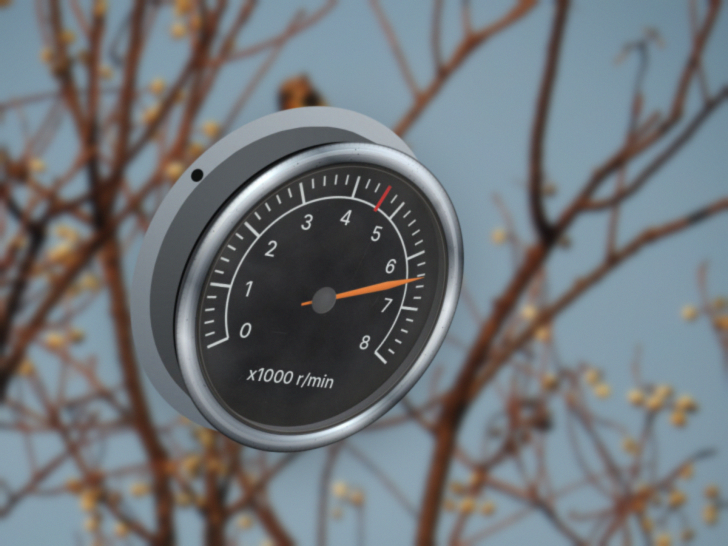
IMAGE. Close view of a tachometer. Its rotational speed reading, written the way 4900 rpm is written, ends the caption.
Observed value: 6400 rpm
